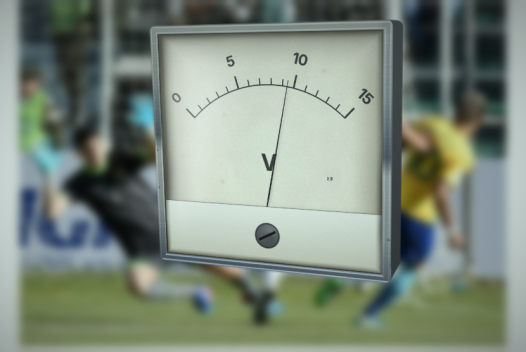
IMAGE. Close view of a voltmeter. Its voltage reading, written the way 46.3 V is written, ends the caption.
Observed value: 9.5 V
